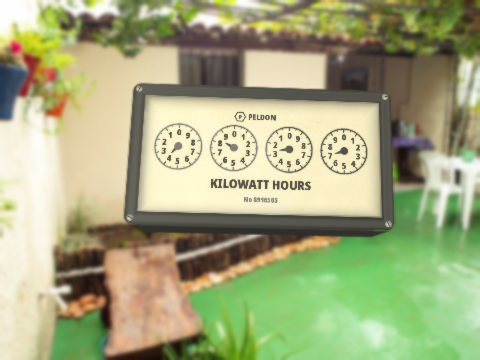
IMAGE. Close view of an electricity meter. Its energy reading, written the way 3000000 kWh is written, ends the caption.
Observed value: 3827 kWh
